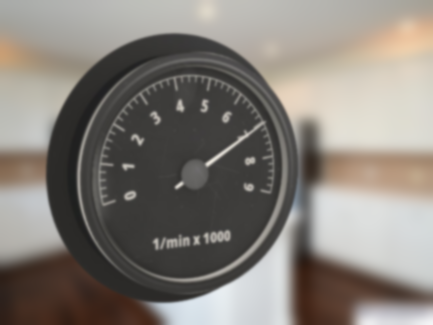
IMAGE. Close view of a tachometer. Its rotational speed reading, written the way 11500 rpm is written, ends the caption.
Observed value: 7000 rpm
